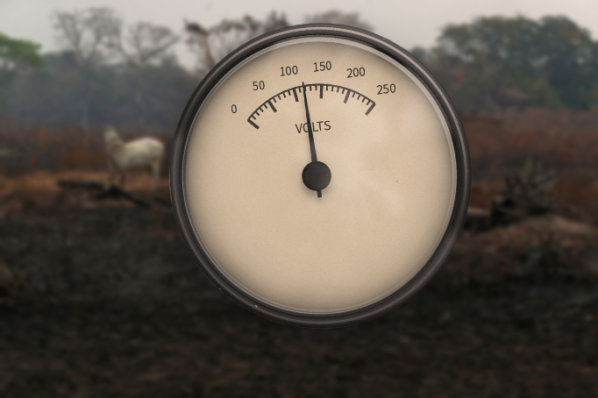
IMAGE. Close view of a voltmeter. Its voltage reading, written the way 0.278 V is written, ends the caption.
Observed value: 120 V
